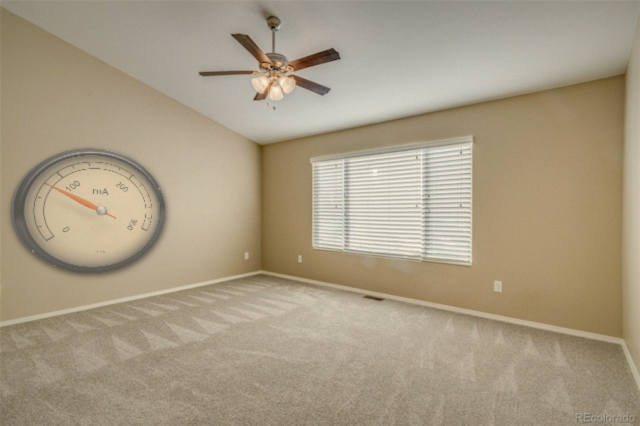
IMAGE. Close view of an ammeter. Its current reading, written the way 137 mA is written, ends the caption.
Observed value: 80 mA
